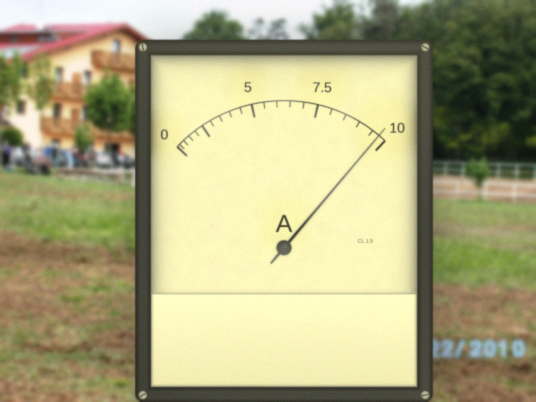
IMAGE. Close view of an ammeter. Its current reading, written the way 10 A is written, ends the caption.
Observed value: 9.75 A
